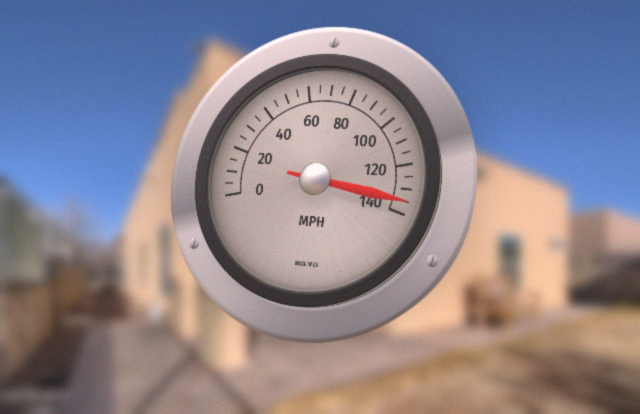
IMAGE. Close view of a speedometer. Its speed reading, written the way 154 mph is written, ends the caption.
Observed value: 135 mph
